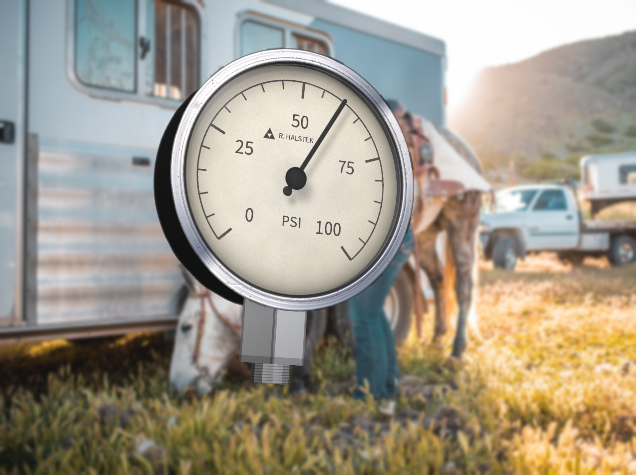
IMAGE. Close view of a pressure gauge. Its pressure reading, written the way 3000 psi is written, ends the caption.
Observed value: 60 psi
